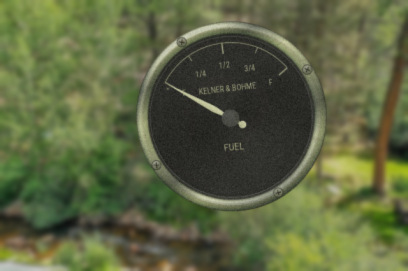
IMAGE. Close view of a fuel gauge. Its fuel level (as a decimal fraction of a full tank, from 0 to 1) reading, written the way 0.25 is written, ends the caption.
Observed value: 0
